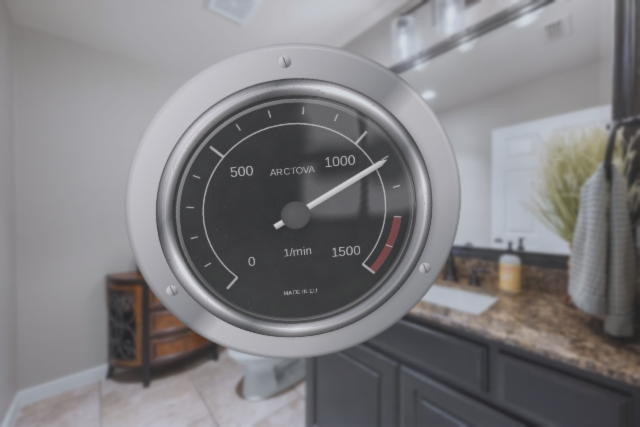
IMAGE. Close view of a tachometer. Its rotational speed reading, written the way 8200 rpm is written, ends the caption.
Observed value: 1100 rpm
